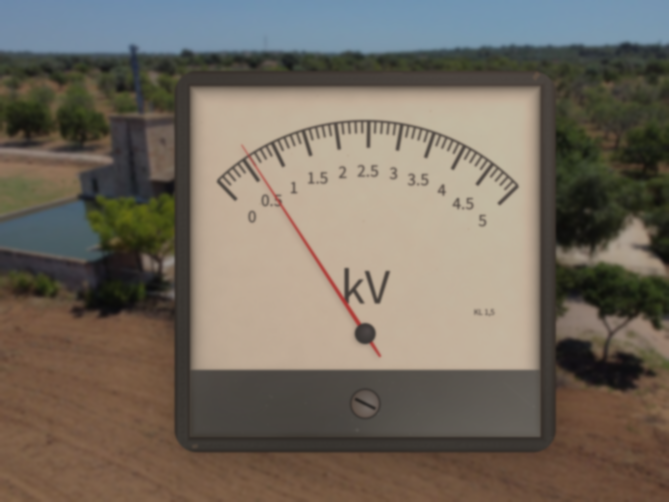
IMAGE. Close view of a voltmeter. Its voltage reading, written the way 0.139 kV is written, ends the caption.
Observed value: 0.6 kV
